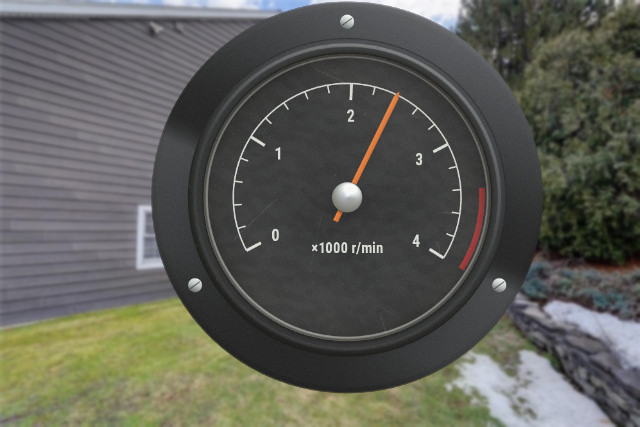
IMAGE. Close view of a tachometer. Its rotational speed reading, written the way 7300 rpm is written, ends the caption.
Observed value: 2400 rpm
